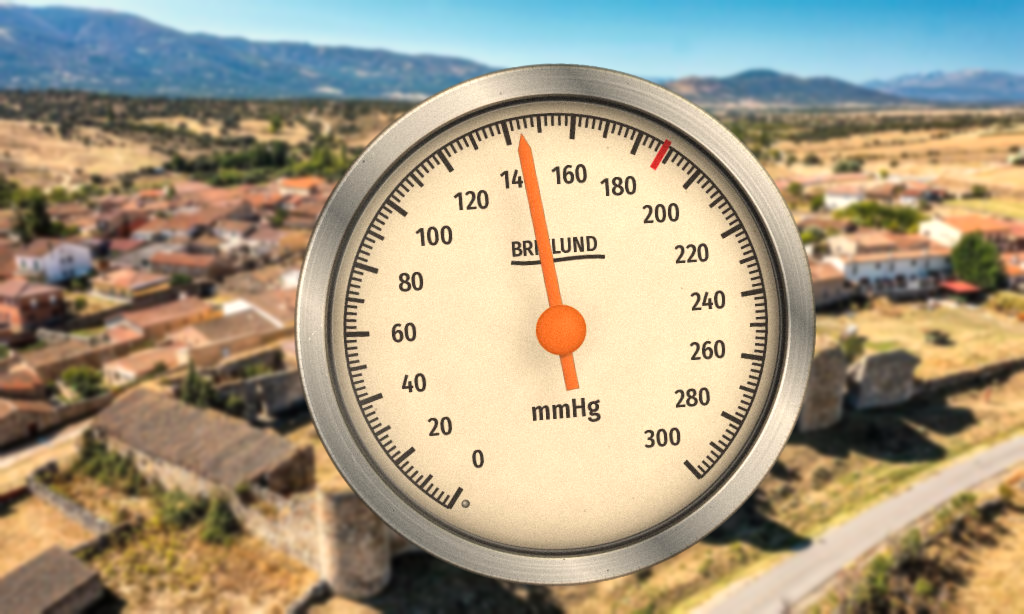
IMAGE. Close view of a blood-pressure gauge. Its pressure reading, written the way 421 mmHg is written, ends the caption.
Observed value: 144 mmHg
